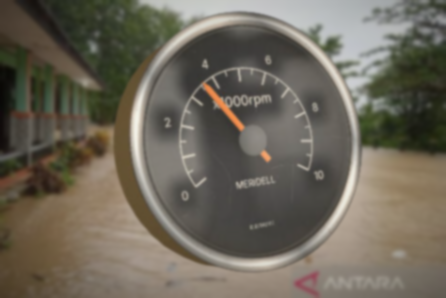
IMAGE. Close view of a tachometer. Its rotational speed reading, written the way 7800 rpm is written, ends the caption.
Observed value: 3500 rpm
